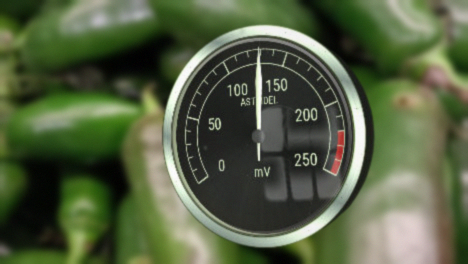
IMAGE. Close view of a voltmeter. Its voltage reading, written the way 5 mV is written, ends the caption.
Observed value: 130 mV
